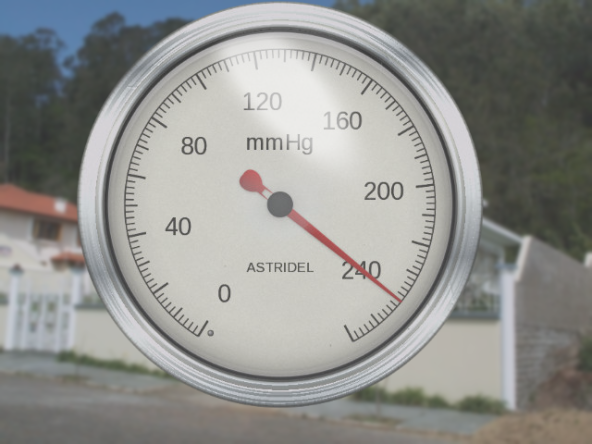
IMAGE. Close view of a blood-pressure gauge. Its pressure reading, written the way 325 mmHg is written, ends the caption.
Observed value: 240 mmHg
